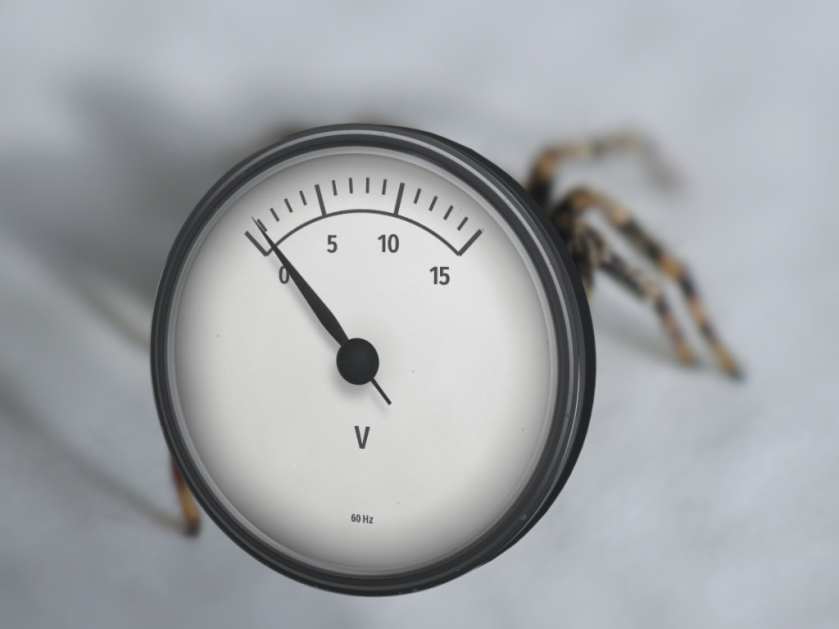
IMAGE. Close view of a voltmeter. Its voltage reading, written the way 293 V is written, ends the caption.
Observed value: 1 V
